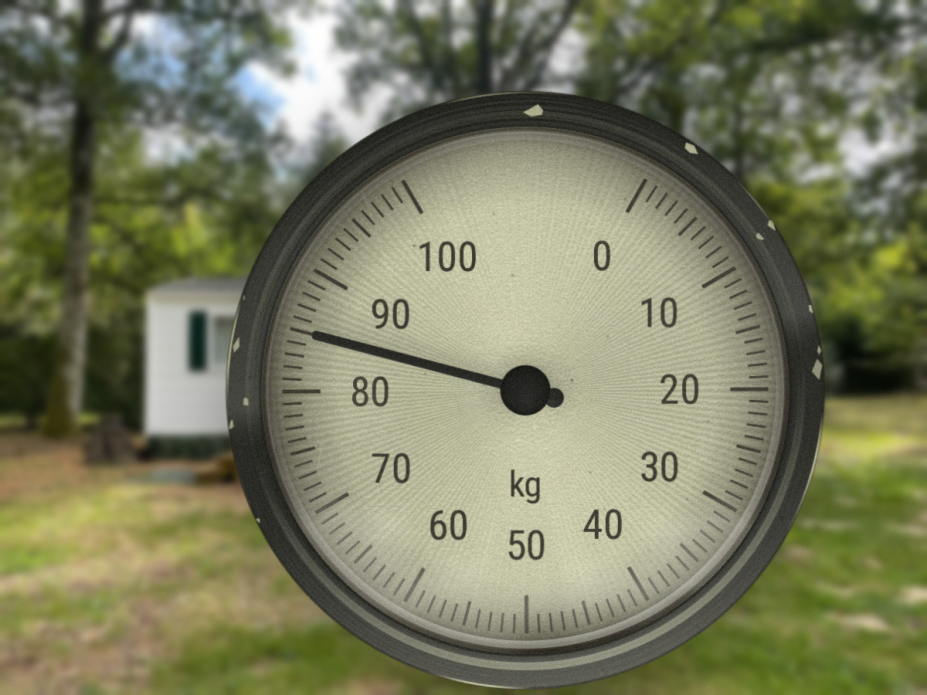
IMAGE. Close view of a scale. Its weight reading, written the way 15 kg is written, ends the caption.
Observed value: 85 kg
